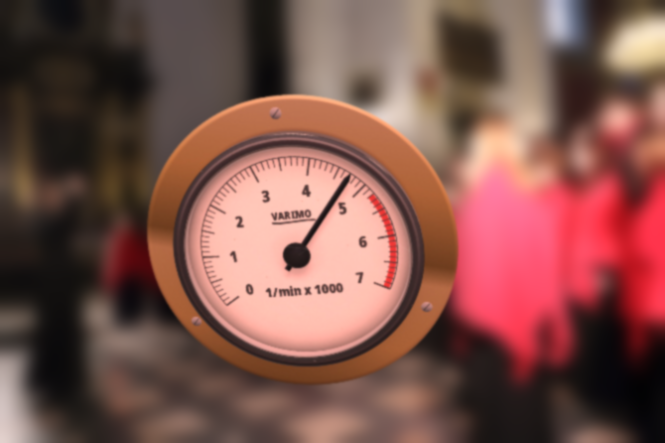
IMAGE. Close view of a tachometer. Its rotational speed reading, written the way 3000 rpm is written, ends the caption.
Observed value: 4700 rpm
